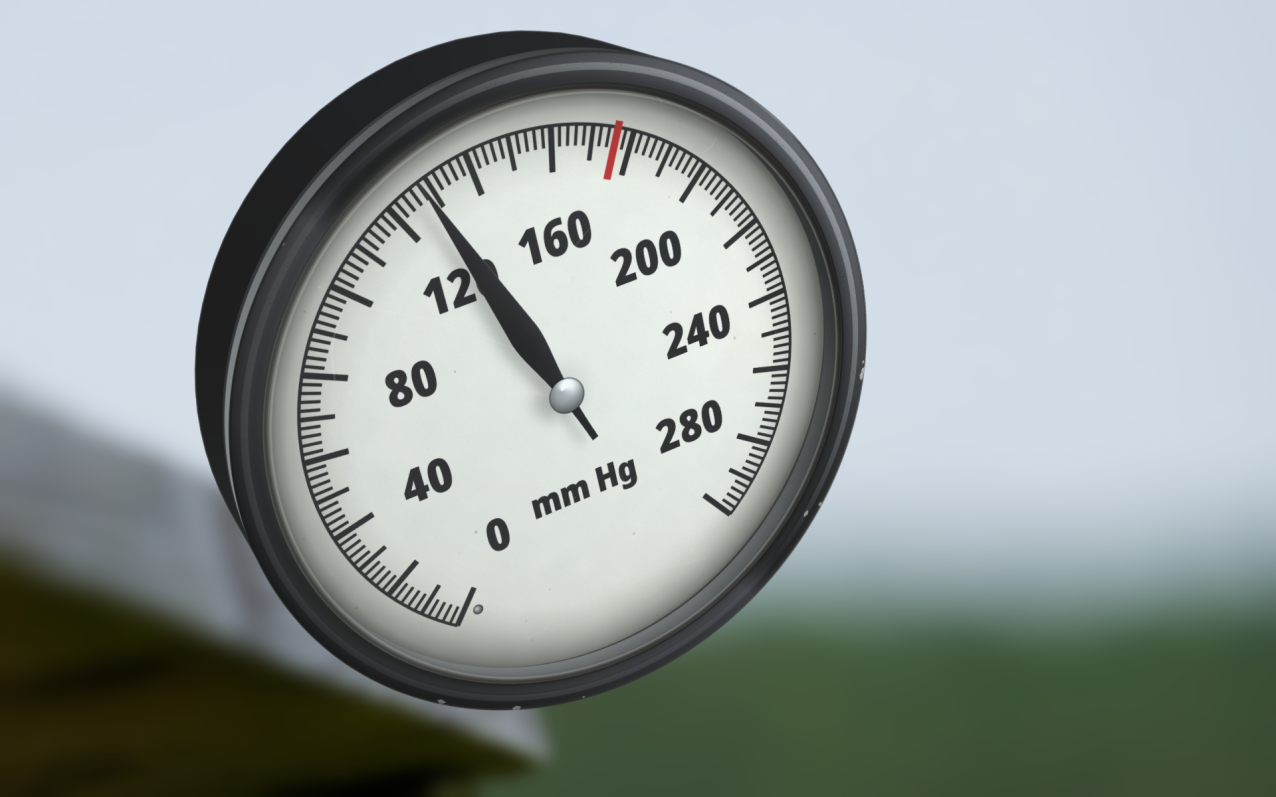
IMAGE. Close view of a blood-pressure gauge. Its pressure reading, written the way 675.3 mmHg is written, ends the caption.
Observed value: 128 mmHg
